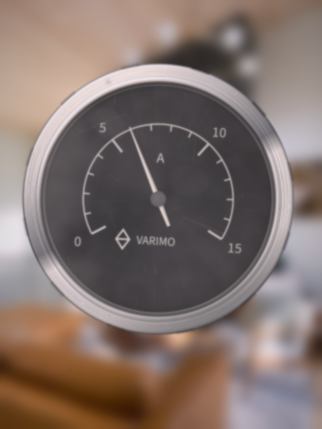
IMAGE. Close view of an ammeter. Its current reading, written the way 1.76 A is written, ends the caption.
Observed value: 6 A
